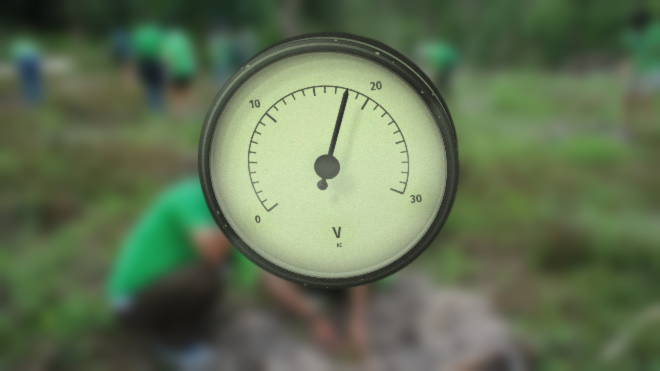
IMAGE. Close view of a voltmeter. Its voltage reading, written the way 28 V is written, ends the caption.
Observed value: 18 V
